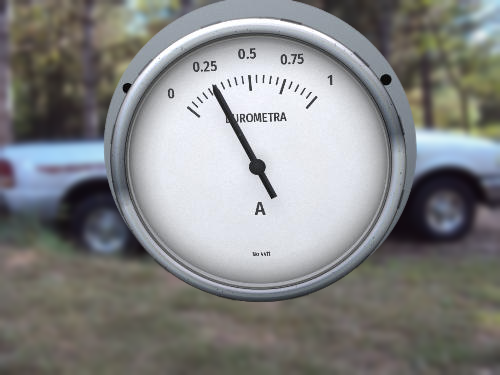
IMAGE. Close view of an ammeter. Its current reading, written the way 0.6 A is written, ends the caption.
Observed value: 0.25 A
